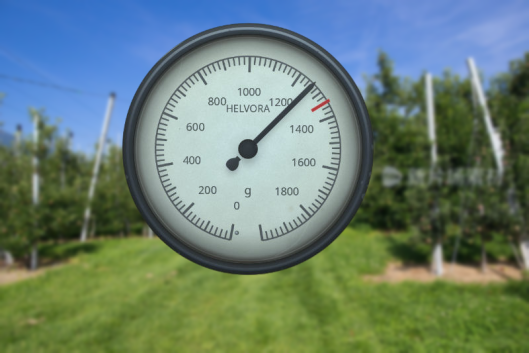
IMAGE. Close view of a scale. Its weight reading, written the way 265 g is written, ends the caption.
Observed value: 1260 g
